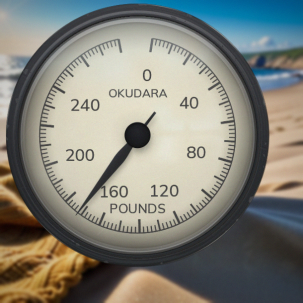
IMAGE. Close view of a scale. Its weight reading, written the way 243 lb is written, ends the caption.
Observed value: 172 lb
